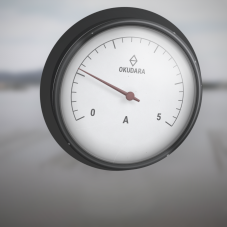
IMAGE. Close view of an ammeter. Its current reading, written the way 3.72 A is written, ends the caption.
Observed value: 1.1 A
